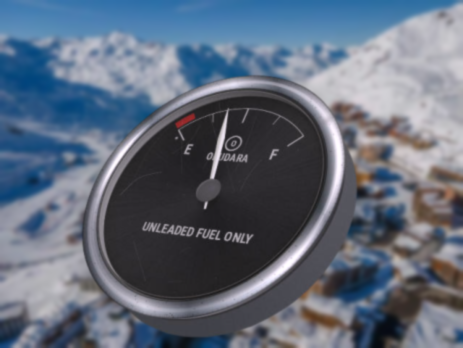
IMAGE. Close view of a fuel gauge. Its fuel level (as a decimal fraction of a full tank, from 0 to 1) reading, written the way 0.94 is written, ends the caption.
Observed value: 0.375
